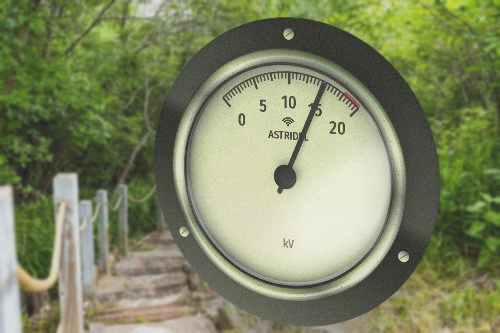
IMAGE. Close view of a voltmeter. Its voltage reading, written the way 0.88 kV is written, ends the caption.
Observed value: 15 kV
